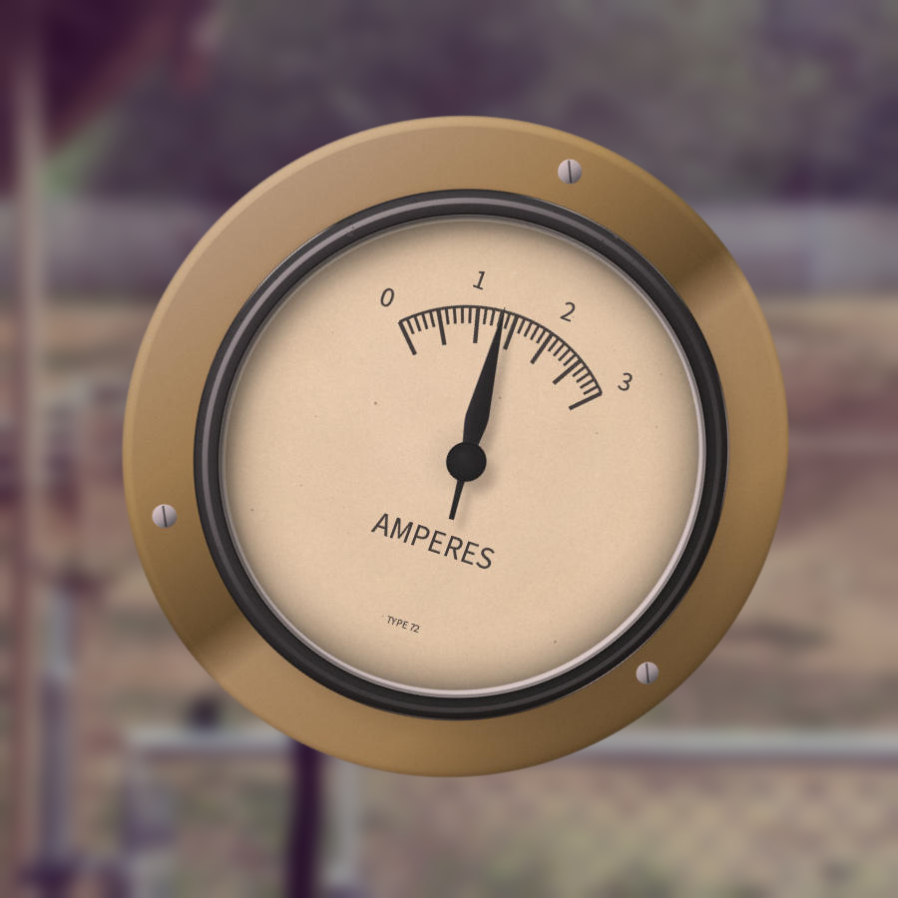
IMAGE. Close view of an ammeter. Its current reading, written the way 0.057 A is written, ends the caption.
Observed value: 1.3 A
